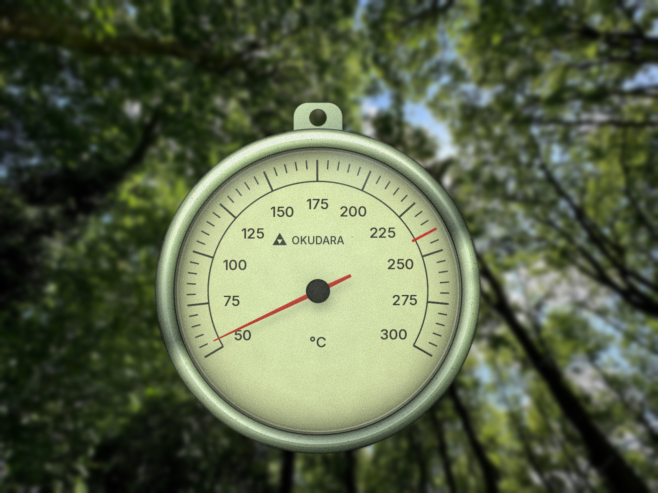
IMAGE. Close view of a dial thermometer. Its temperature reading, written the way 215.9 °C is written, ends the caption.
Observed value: 55 °C
